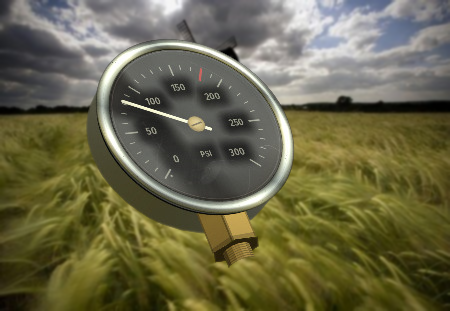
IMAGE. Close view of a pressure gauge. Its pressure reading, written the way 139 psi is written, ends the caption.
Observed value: 80 psi
